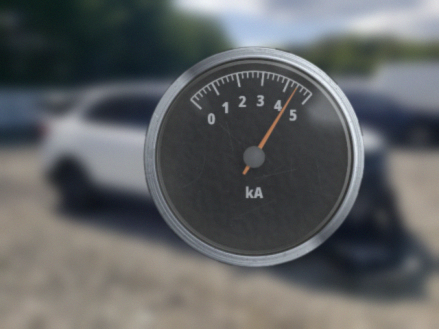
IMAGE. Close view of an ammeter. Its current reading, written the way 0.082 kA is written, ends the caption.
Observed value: 4.4 kA
